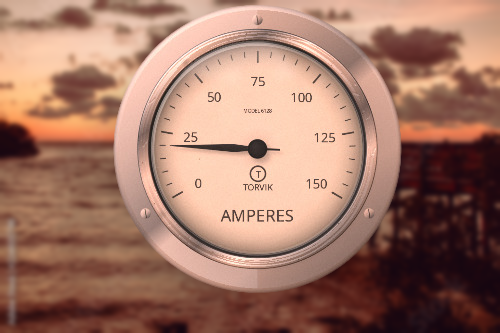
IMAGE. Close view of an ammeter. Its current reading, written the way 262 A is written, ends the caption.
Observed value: 20 A
